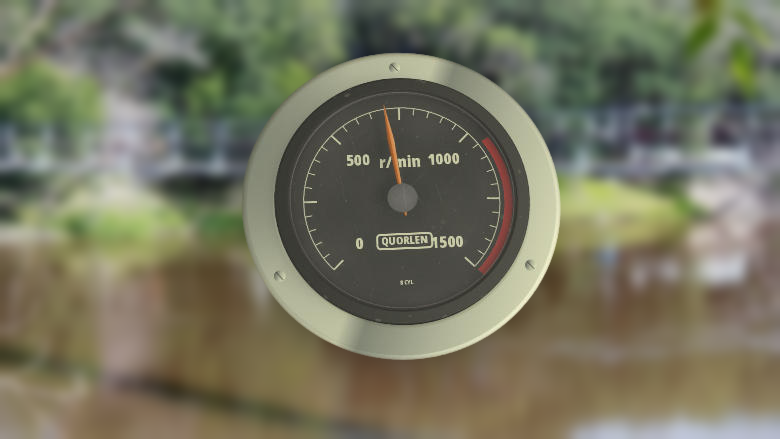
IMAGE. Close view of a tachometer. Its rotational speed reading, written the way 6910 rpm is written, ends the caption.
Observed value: 700 rpm
